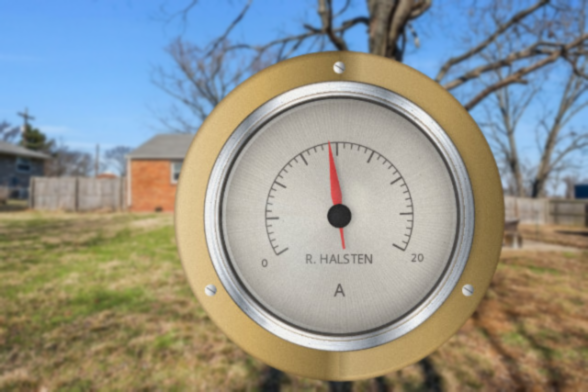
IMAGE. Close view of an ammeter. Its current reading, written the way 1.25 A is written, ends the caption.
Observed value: 9.5 A
